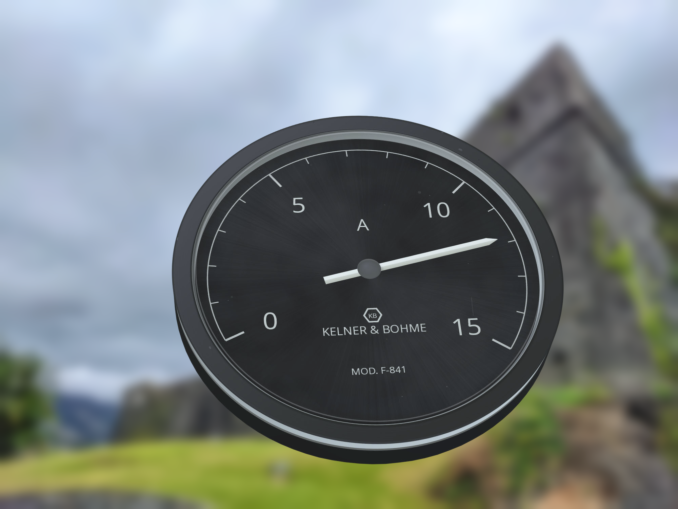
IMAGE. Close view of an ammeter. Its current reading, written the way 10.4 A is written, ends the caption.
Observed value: 12 A
